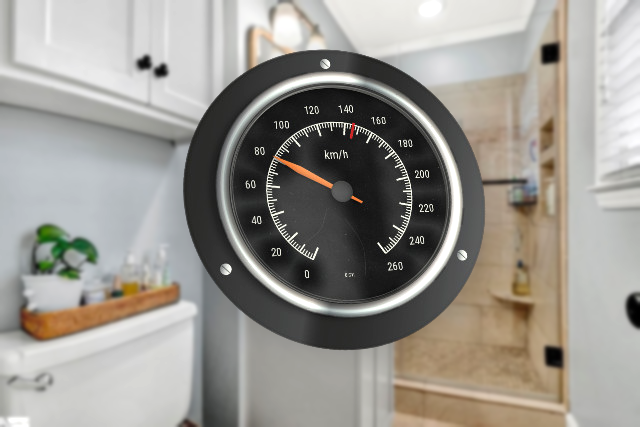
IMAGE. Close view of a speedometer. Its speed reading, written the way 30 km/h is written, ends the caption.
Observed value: 80 km/h
